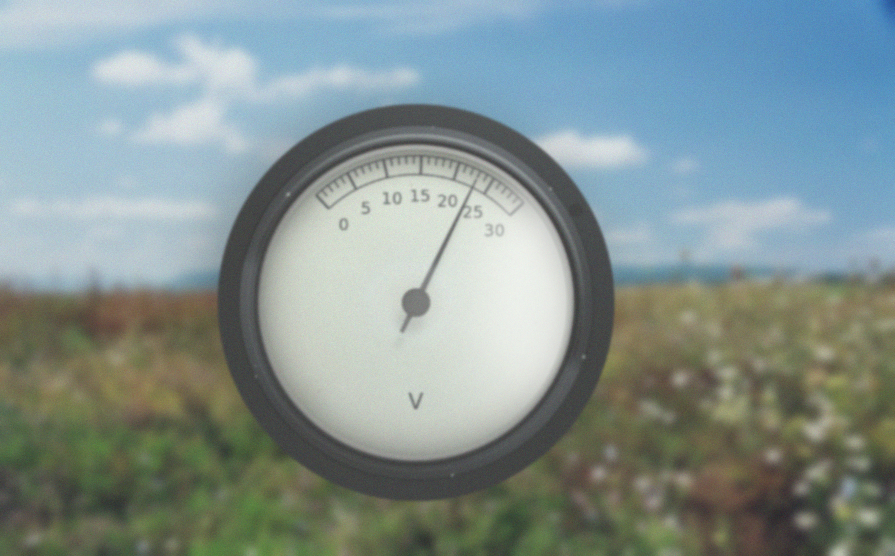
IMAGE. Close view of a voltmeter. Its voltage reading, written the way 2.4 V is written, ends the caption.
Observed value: 23 V
